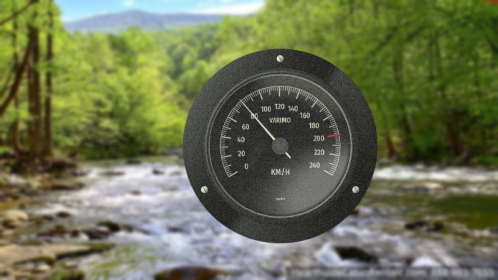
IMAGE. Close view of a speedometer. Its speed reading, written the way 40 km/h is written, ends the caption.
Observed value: 80 km/h
